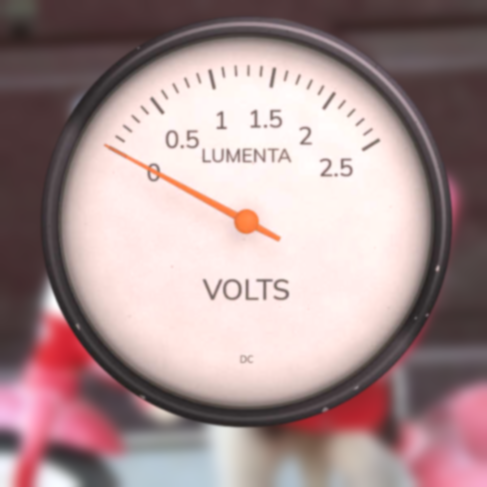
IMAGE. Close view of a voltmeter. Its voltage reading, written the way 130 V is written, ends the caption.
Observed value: 0 V
